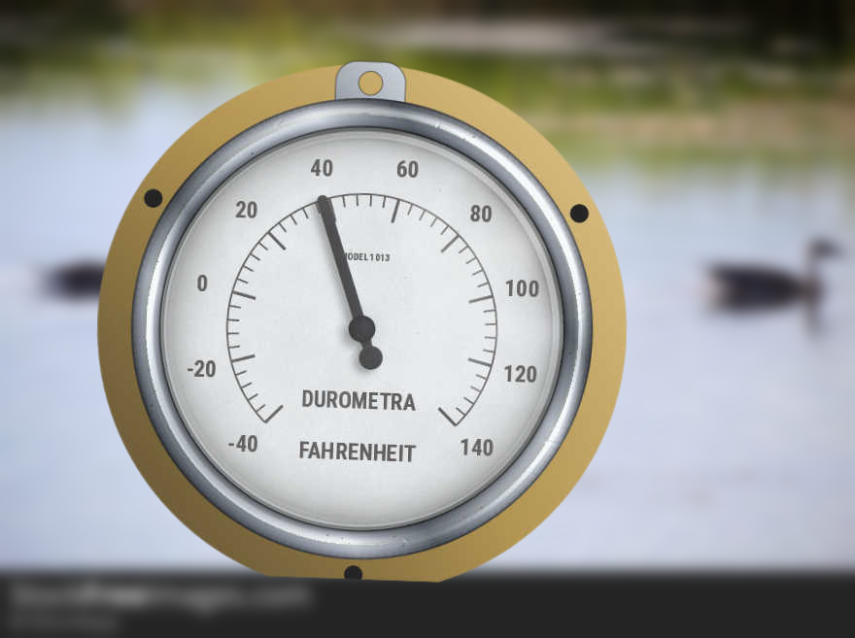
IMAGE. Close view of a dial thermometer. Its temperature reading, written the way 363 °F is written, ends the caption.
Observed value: 38 °F
